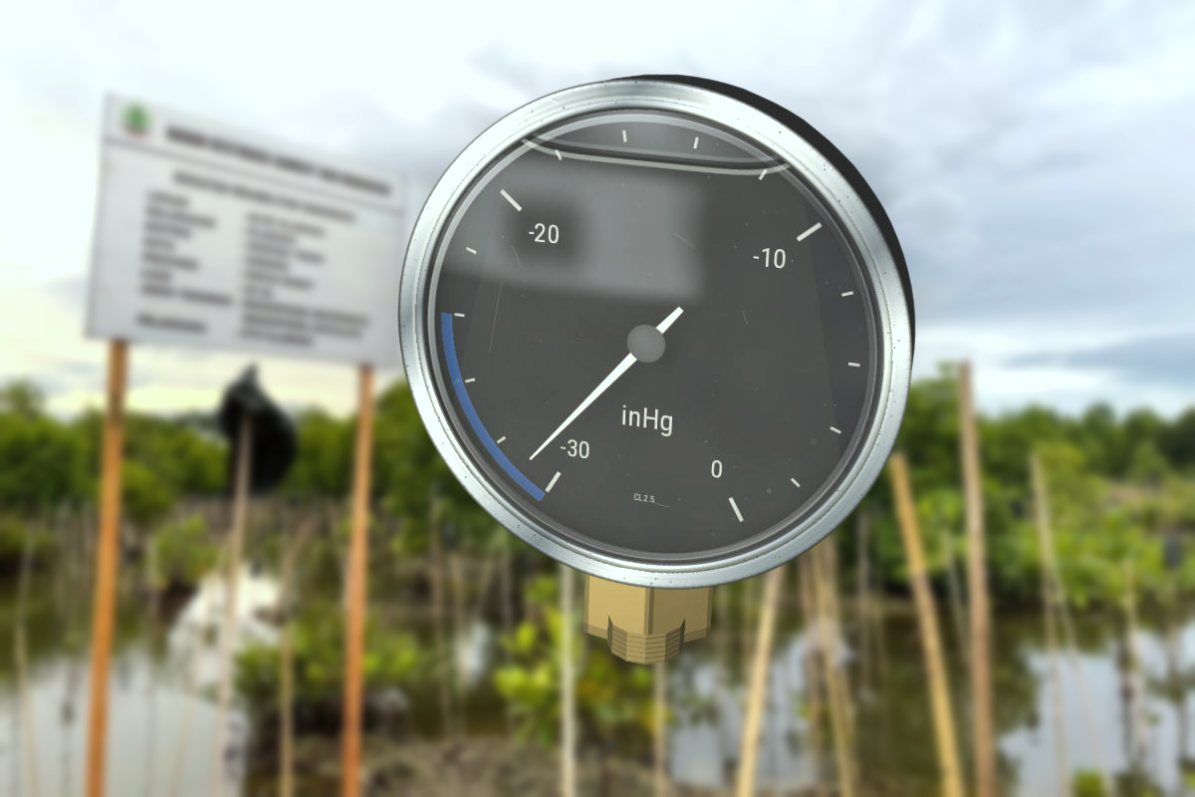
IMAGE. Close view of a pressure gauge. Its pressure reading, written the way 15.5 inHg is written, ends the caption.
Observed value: -29 inHg
